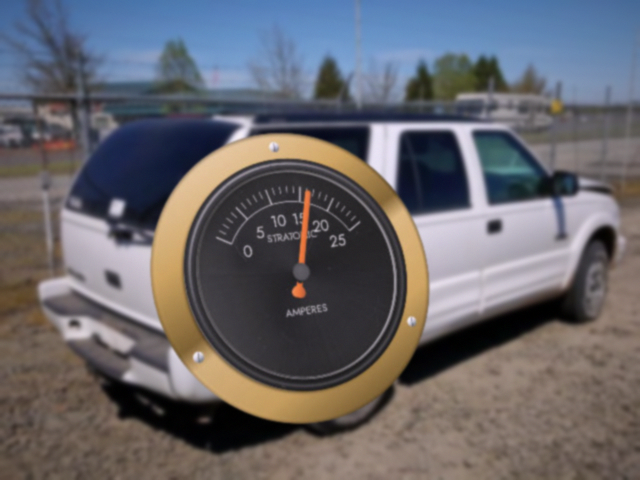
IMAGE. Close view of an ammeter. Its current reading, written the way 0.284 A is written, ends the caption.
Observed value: 16 A
